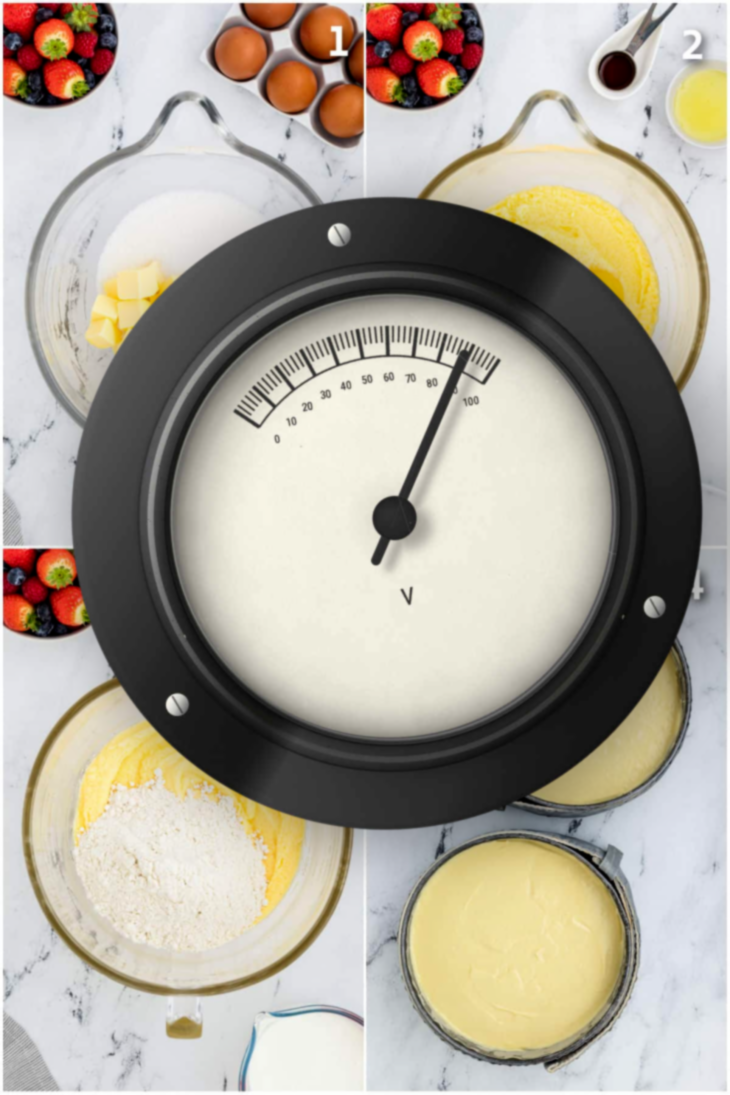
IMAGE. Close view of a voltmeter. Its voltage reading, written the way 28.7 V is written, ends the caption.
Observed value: 88 V
